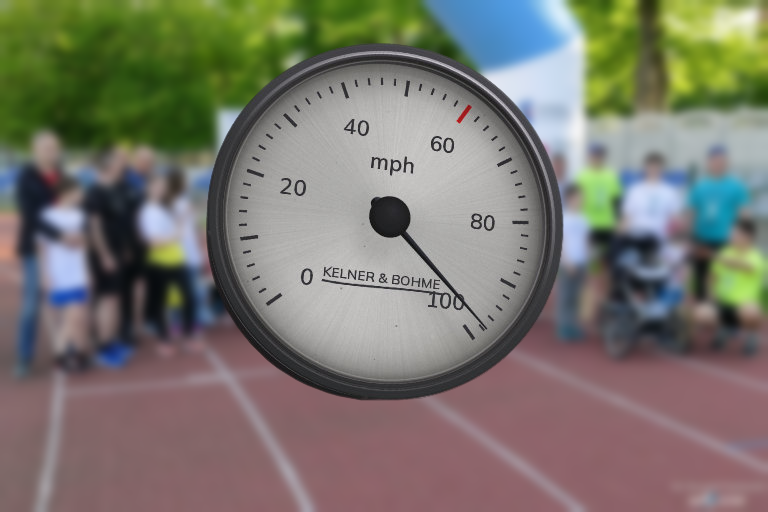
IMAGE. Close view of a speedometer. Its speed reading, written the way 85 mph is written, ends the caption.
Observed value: 98 mph
